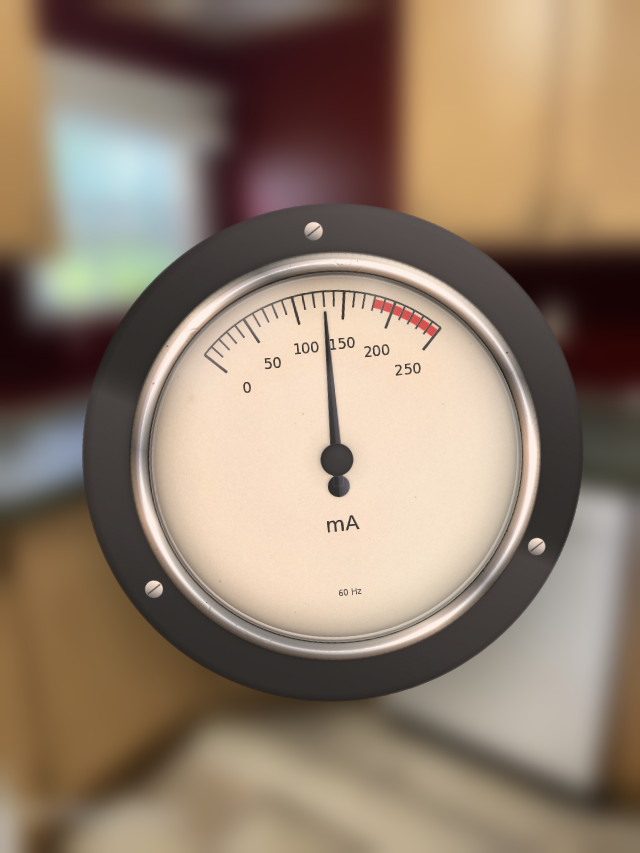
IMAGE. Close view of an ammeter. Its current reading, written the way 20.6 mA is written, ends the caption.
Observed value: 130 mA
